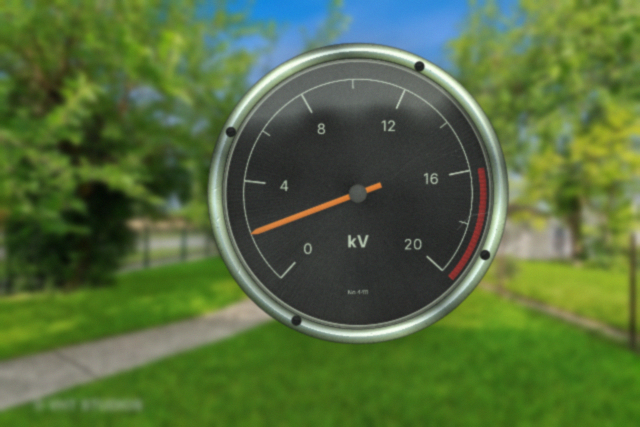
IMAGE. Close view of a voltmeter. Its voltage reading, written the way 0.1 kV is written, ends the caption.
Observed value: 2 kV
